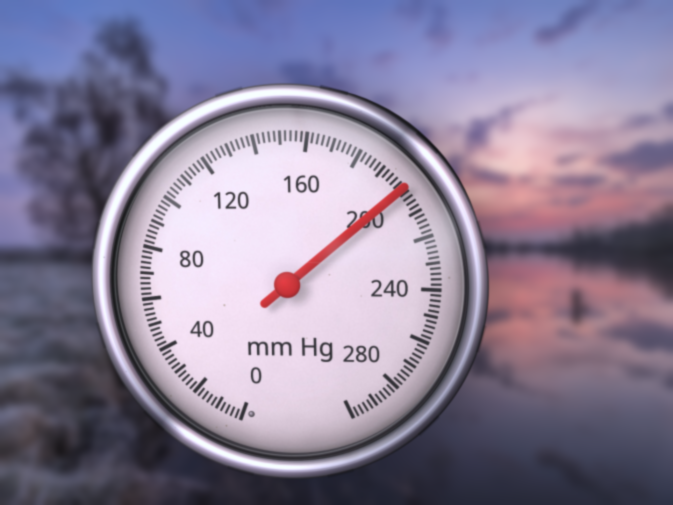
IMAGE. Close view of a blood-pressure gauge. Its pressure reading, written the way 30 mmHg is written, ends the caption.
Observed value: 200 mmHg
